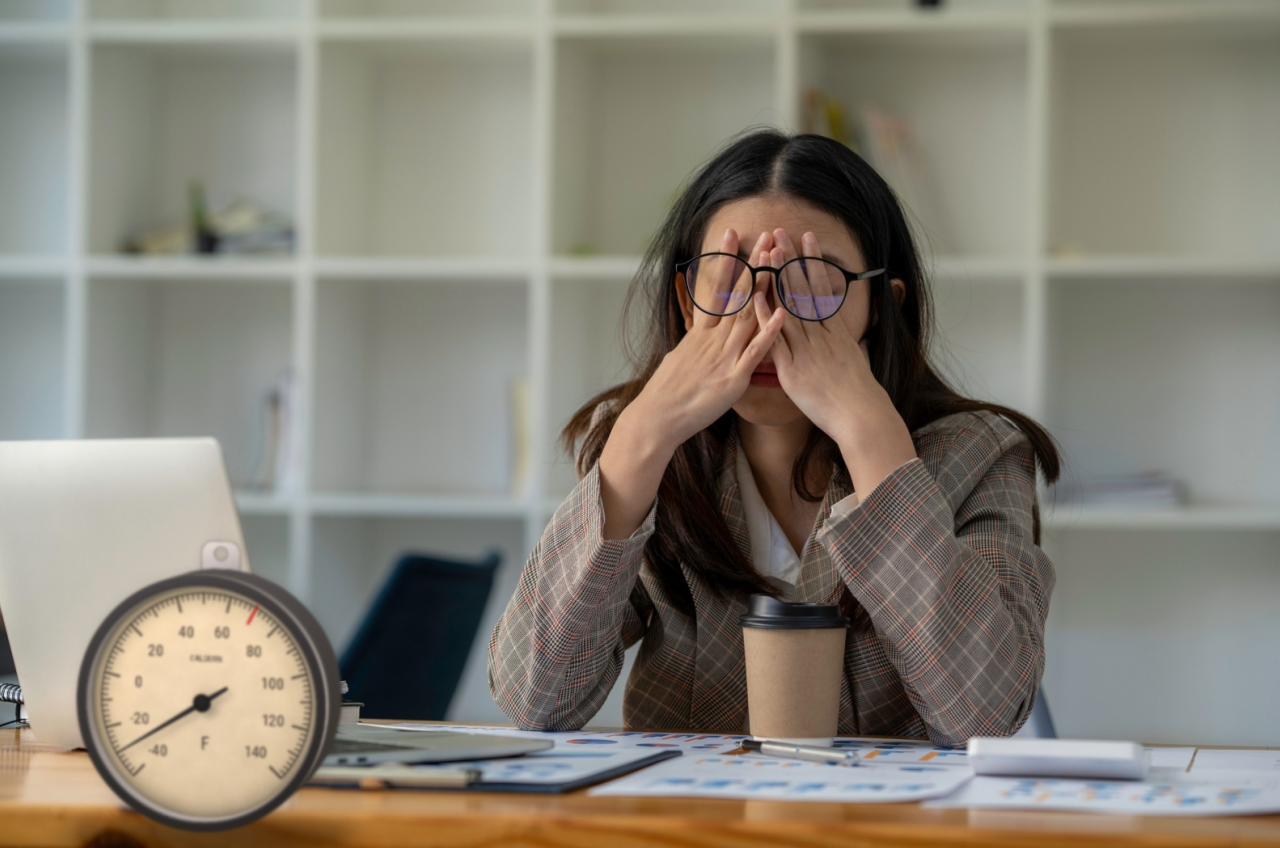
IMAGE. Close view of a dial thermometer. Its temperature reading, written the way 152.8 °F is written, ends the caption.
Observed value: -30 °F
